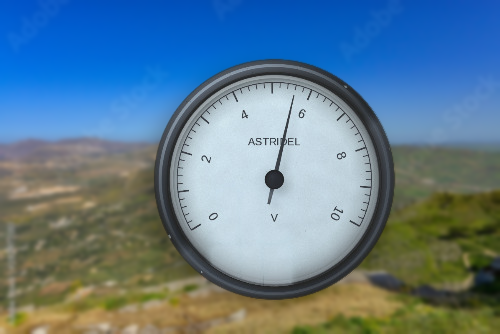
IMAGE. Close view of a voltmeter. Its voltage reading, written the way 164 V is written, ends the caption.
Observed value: 5.6 V
